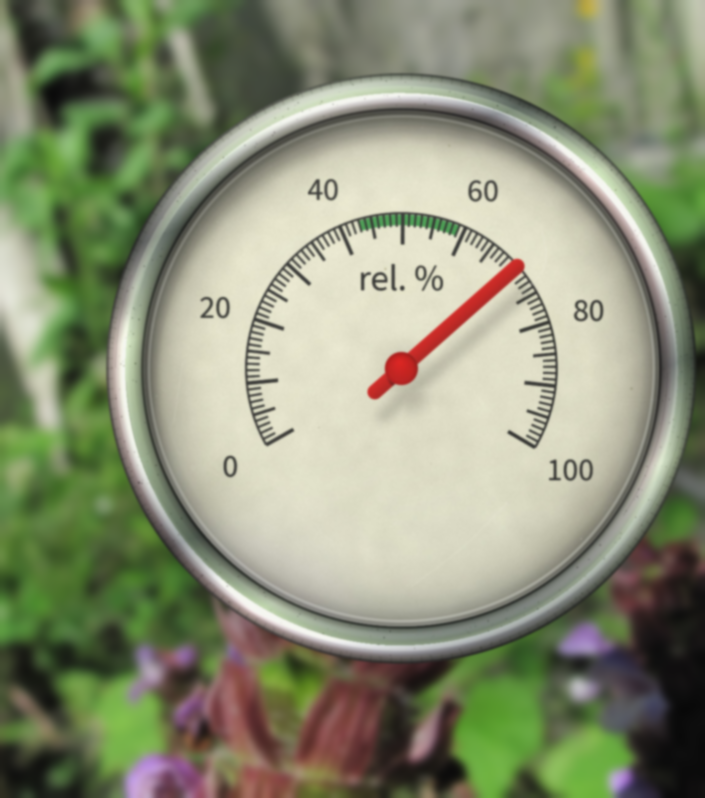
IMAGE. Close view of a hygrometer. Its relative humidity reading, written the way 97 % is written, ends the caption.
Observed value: 70 %
